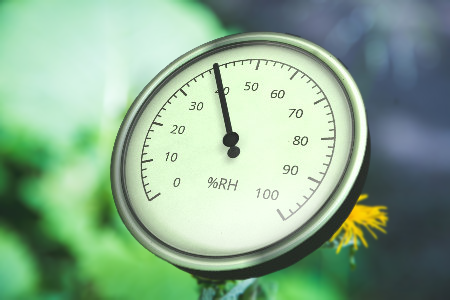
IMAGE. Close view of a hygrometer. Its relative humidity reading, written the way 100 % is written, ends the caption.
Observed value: 40 %
